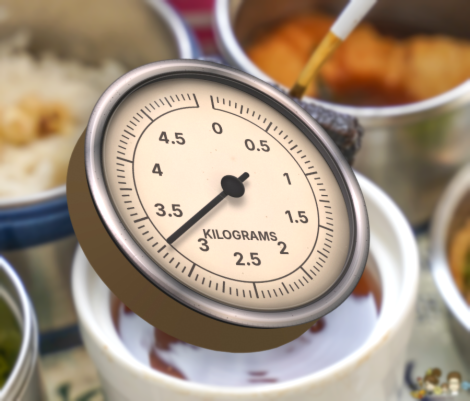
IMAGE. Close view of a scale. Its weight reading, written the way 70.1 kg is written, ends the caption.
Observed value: 3.25 kg
